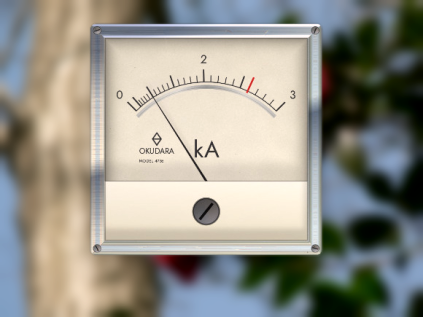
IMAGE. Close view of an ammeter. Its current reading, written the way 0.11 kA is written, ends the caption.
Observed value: 1 kA
